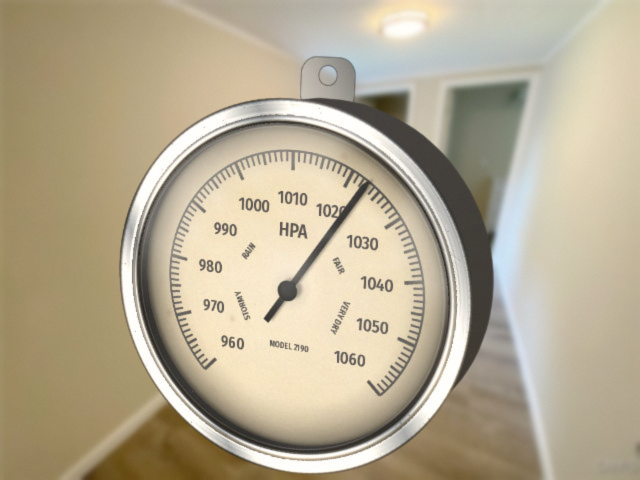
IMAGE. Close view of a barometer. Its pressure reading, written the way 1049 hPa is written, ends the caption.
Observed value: 1023 hPa
